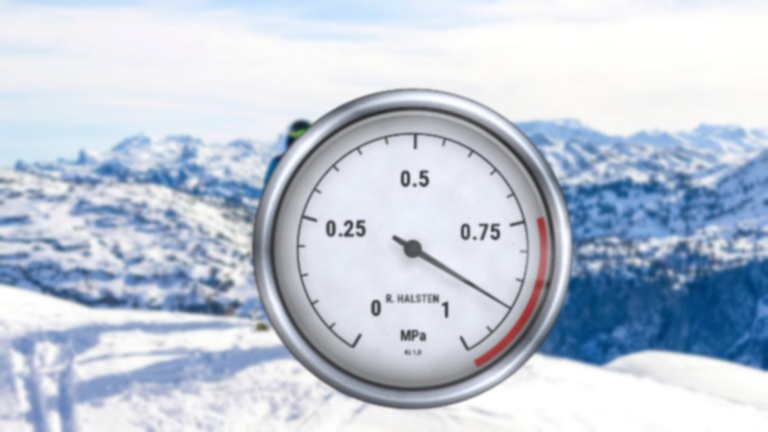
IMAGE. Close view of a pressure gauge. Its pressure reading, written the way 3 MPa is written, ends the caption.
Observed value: 0.9 MPa
